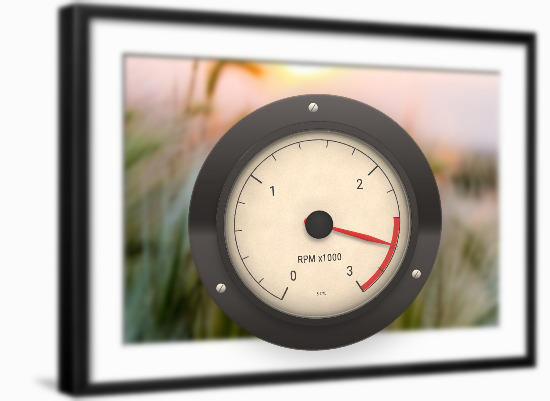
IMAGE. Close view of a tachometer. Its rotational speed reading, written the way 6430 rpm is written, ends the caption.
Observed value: 2600 rpm
